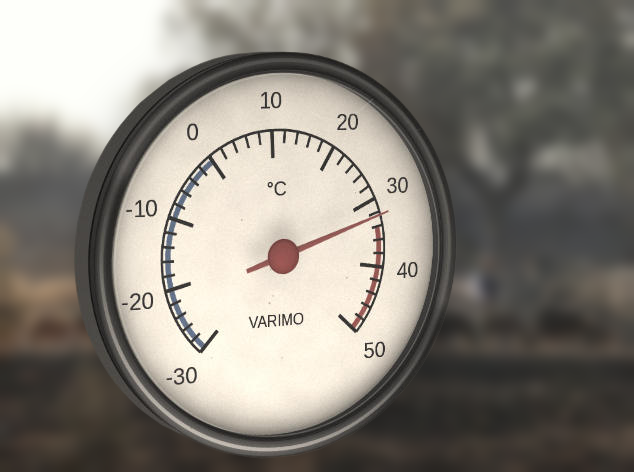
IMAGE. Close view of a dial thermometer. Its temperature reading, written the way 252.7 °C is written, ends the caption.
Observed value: 32 °C
